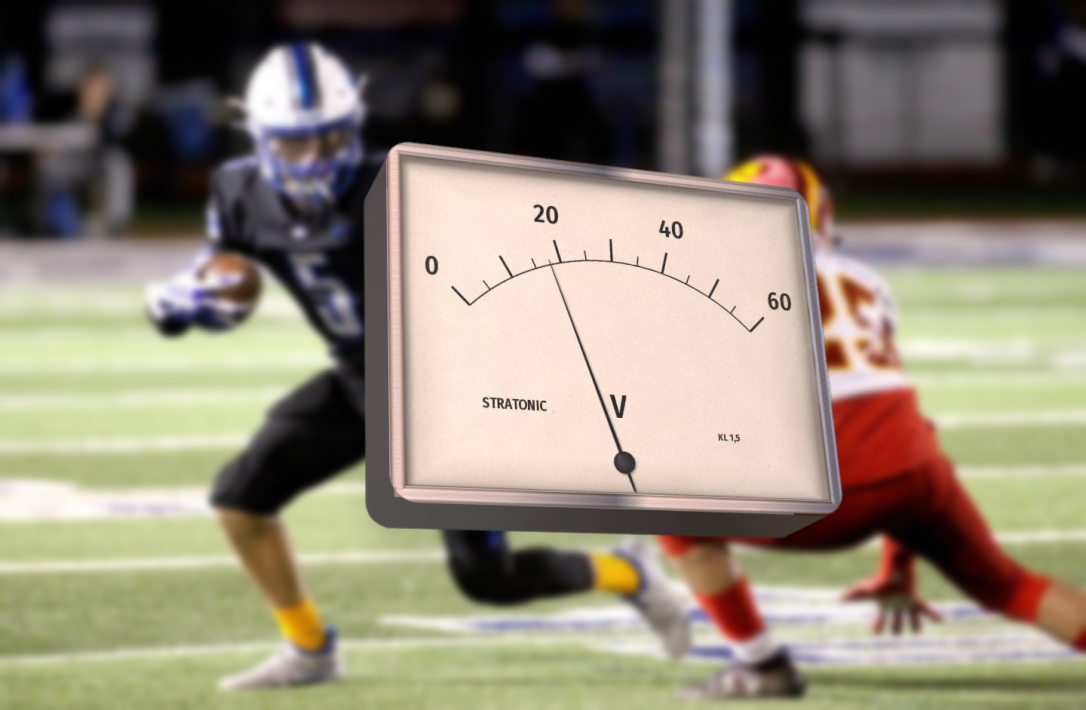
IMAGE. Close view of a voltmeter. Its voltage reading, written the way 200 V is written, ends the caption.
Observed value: 17.5 V
